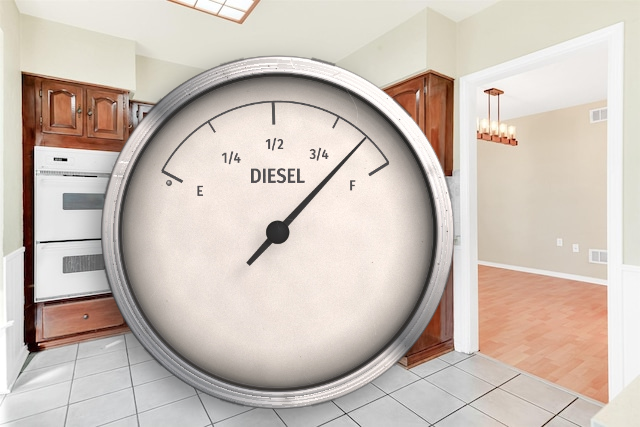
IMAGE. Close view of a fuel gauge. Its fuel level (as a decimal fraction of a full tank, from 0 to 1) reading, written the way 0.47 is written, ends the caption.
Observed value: 0.875
